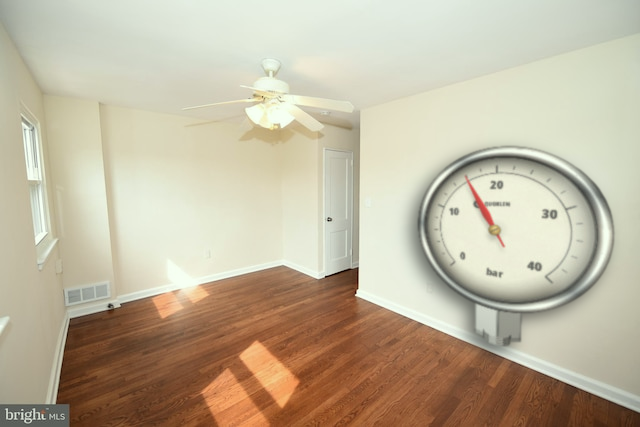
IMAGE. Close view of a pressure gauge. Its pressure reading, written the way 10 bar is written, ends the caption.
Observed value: 16 bar
